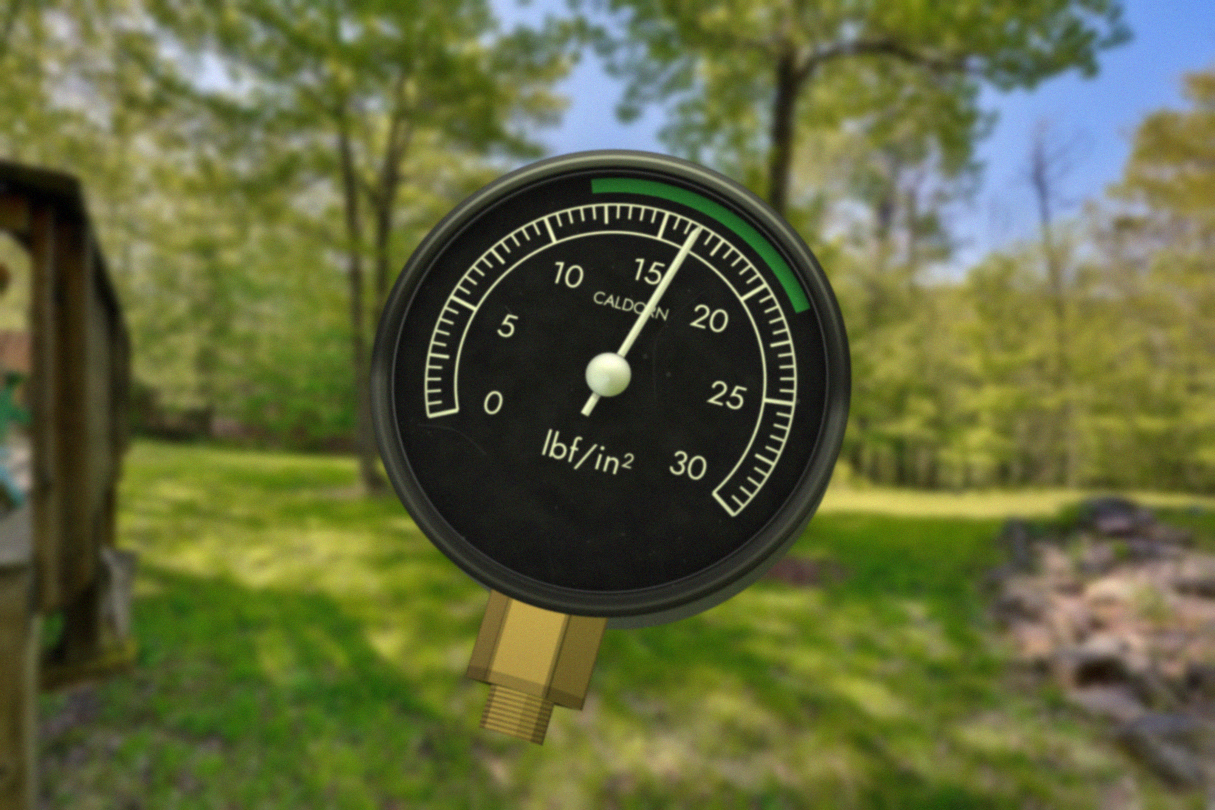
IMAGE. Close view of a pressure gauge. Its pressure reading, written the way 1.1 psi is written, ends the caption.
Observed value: 16.5 psi
